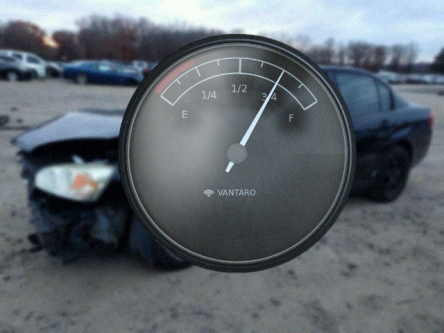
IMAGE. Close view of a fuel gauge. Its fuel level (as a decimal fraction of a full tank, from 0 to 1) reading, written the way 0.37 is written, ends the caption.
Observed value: 0.75
